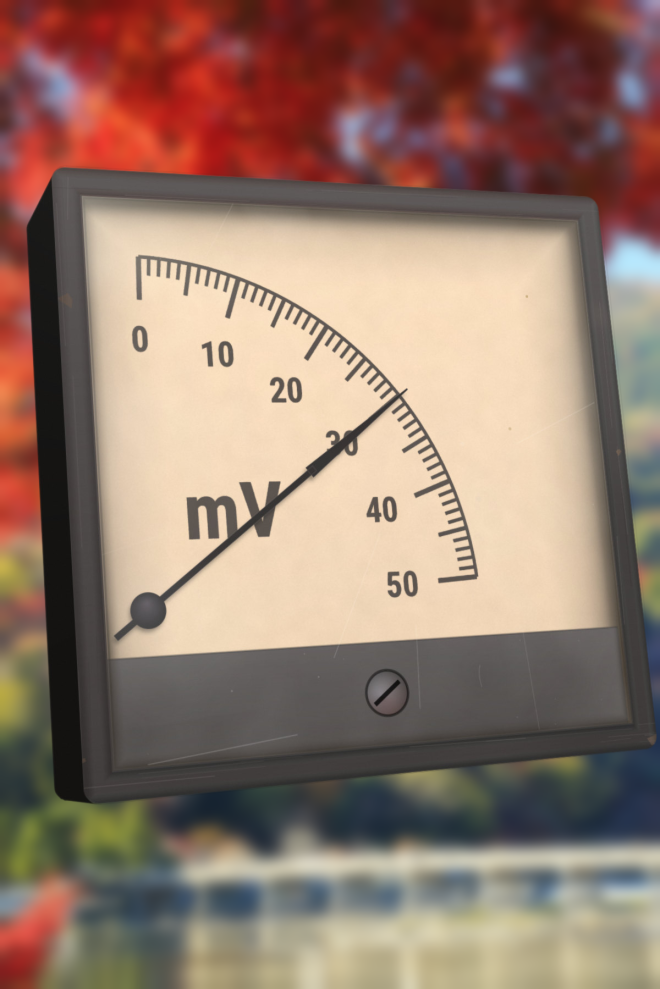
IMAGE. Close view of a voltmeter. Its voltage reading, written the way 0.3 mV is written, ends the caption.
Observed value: 30 mV
